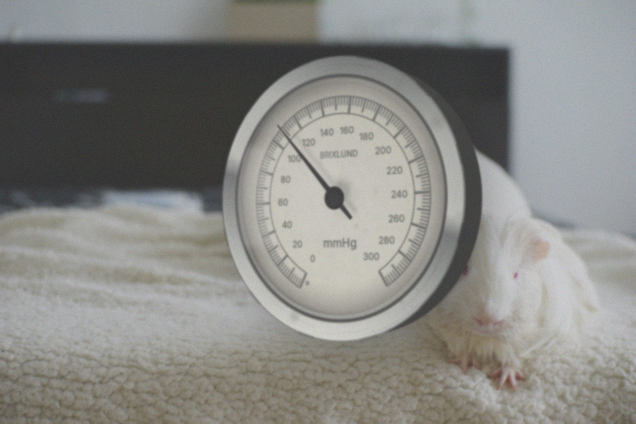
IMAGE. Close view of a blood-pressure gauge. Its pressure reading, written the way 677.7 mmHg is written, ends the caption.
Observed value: 110 mmHg
